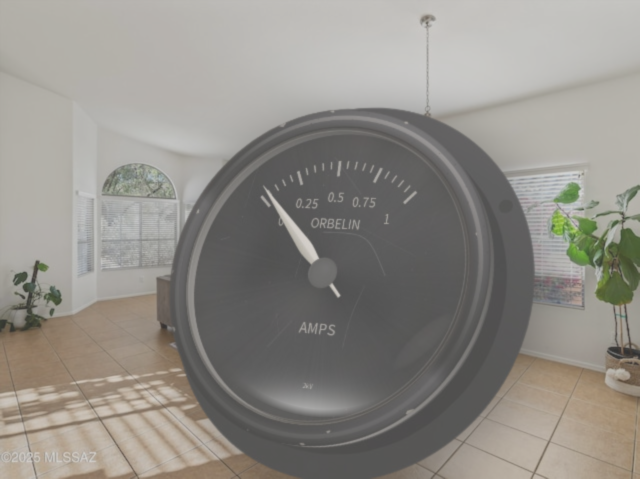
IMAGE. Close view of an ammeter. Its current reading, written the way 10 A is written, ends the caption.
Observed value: 0.05 A
